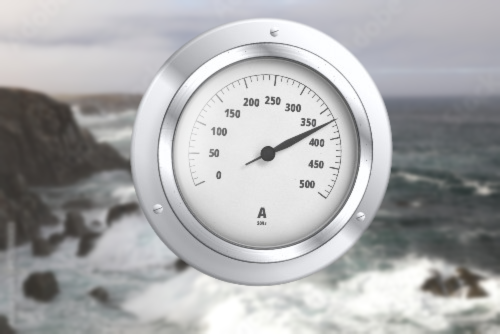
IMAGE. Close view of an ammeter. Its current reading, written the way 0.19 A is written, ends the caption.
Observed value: 370 A
